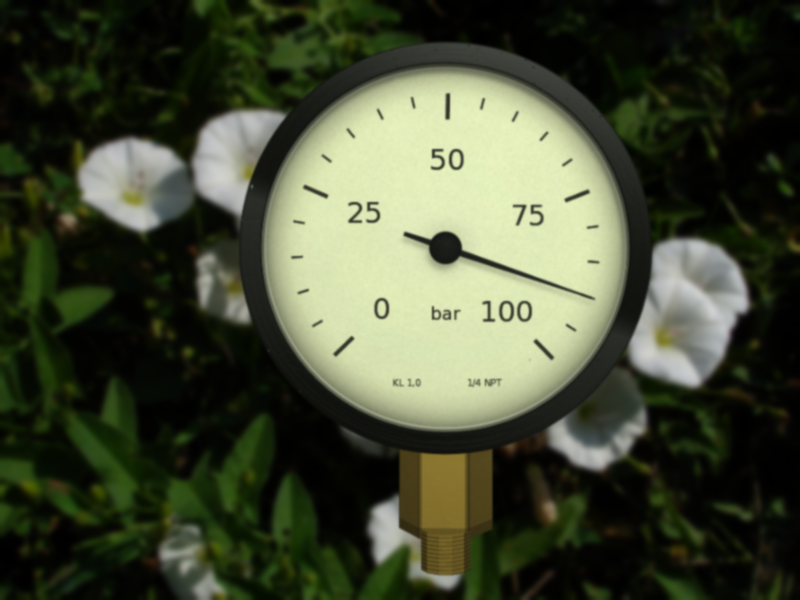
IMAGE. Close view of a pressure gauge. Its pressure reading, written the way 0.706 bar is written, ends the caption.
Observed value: 90 bar
